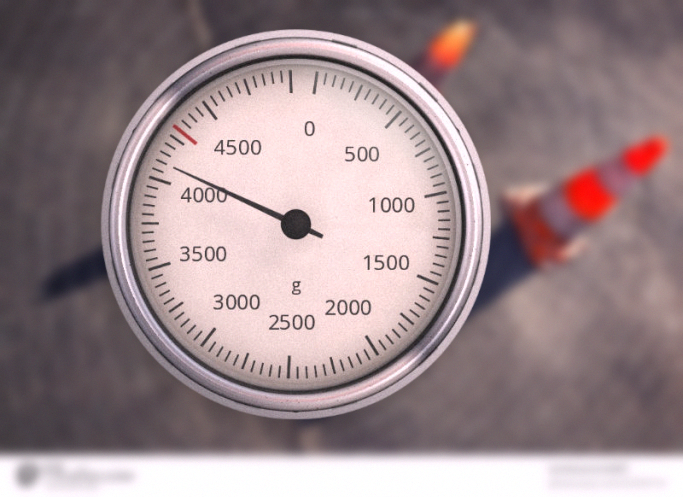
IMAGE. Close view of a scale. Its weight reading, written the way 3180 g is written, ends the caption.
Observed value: 4100 g
